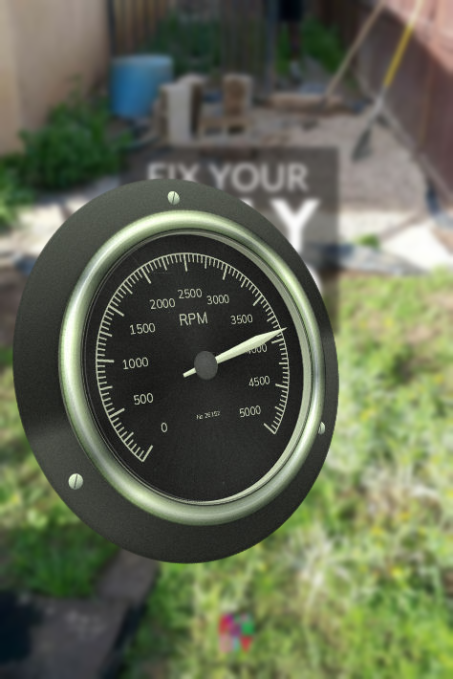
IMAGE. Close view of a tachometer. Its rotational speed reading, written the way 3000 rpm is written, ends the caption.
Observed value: 3900 rpm
